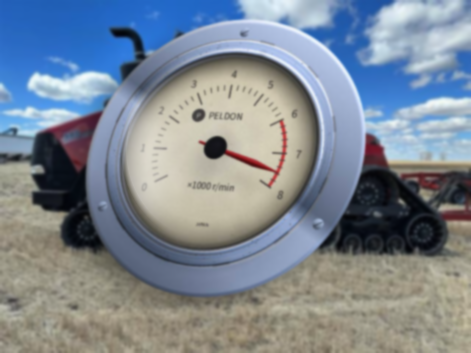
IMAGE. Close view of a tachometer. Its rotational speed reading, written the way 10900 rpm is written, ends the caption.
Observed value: 7600 rpm
